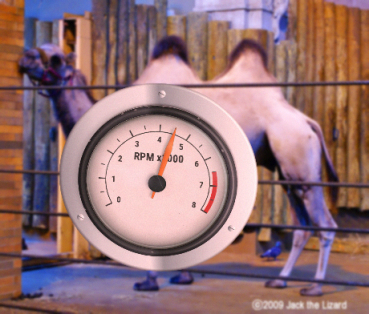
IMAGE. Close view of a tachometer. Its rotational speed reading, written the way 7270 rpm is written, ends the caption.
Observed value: 4500 rpm
